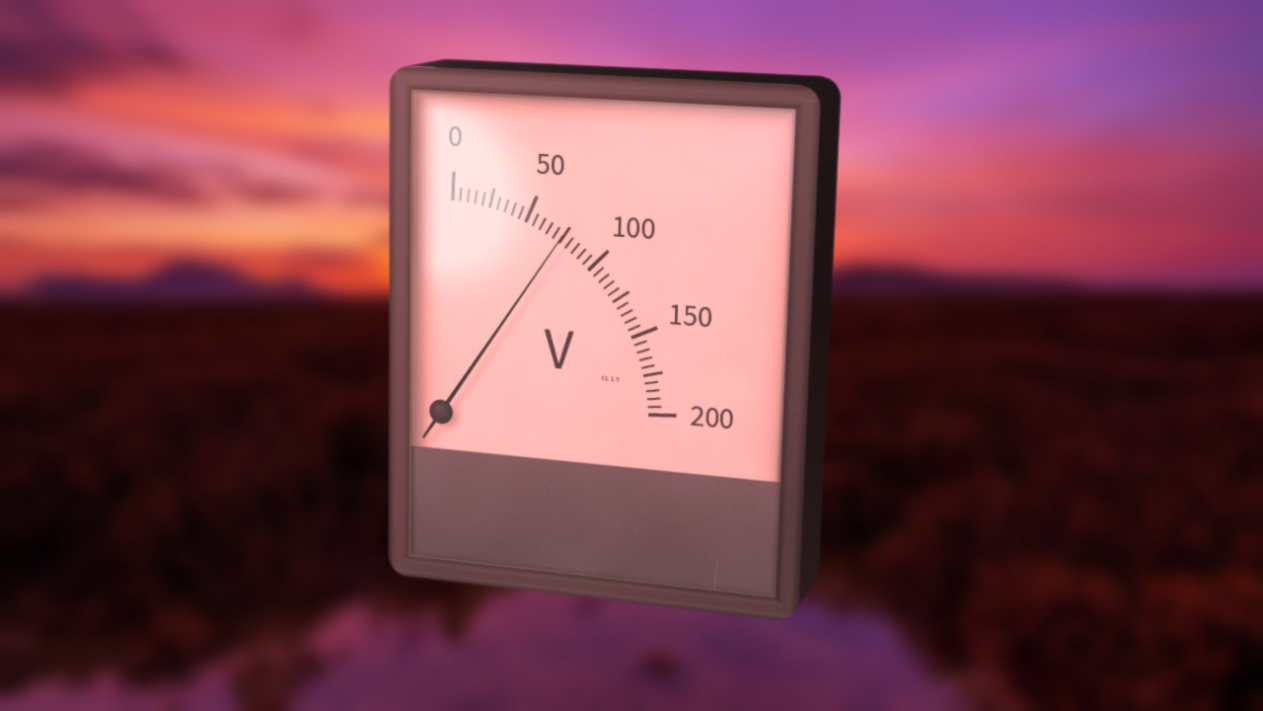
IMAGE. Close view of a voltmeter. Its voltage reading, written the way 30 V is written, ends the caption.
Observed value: 75 V
